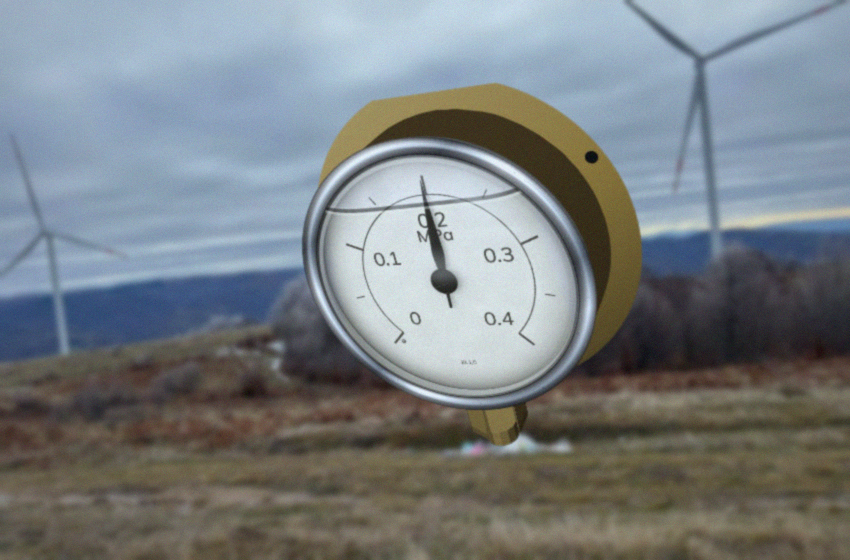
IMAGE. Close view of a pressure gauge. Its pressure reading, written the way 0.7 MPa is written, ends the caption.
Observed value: 0.2 MPa
